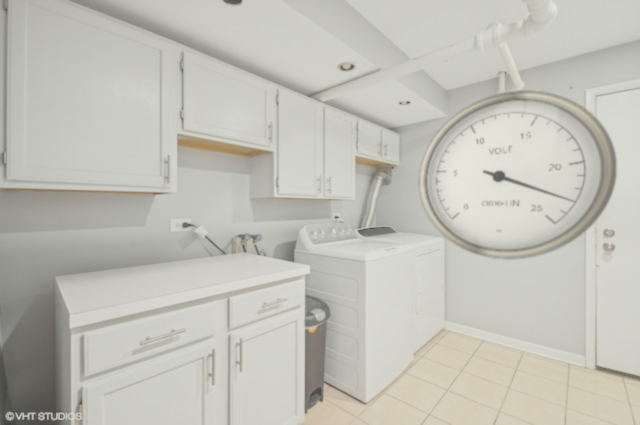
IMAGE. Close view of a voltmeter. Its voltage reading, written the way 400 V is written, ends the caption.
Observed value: 23 V
